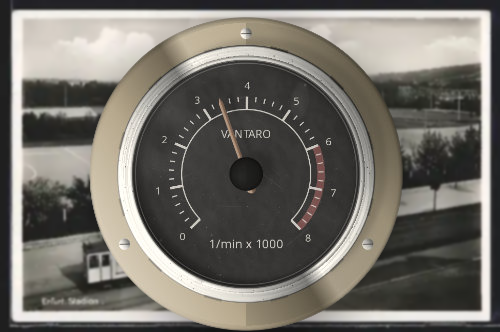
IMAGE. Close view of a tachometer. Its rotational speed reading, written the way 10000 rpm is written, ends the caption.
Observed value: 3400 rpm
